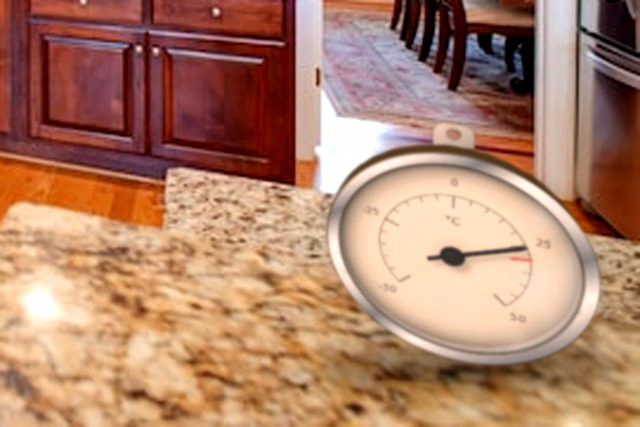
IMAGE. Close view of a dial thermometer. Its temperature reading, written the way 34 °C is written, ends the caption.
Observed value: 25 °C
